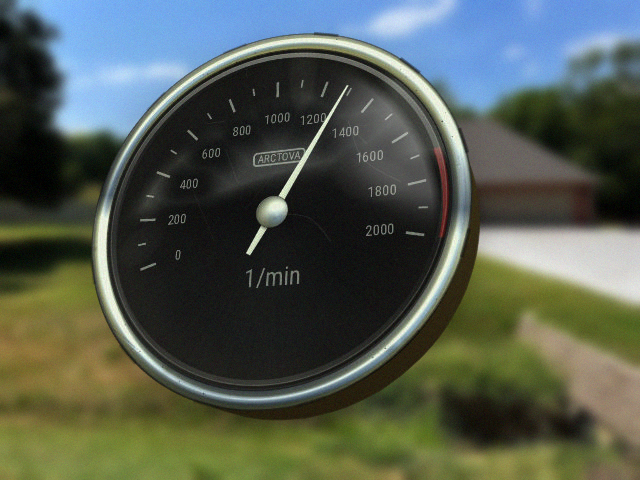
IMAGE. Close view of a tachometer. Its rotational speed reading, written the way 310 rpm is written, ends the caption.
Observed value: 1300 rpm
